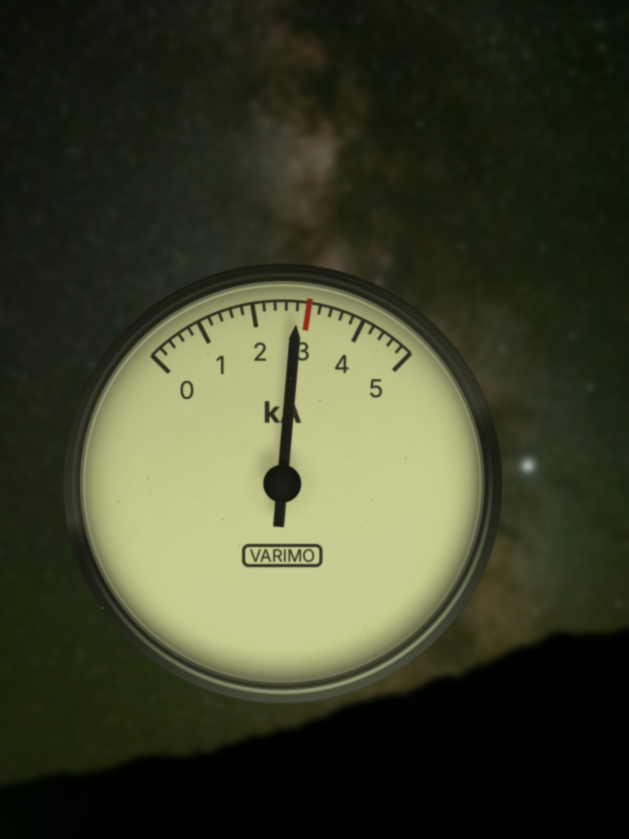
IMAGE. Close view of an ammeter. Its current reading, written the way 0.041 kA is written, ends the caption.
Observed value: 2.8 kA
